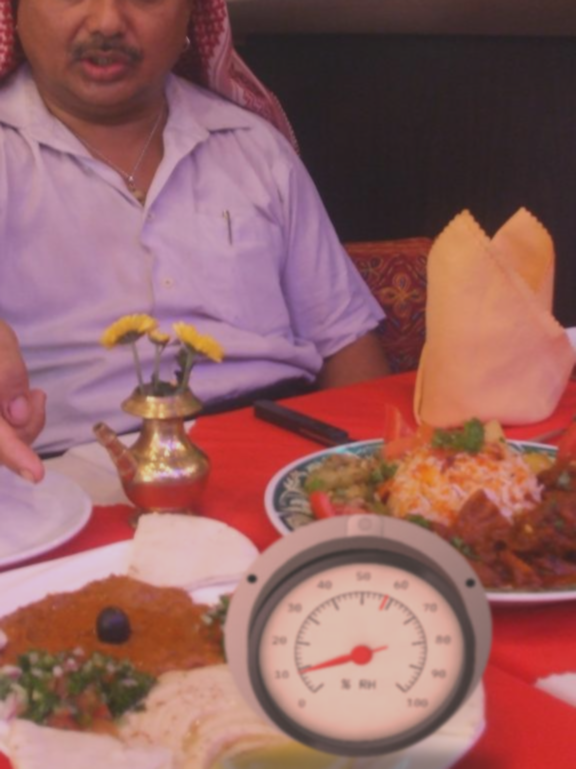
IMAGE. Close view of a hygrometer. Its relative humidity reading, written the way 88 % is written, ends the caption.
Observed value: 10 %
